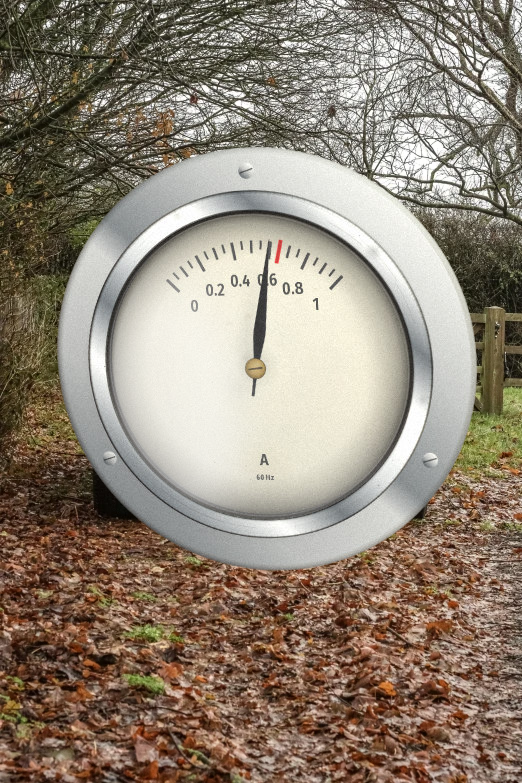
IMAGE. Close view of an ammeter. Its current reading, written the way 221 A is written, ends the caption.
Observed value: 0.6 A
